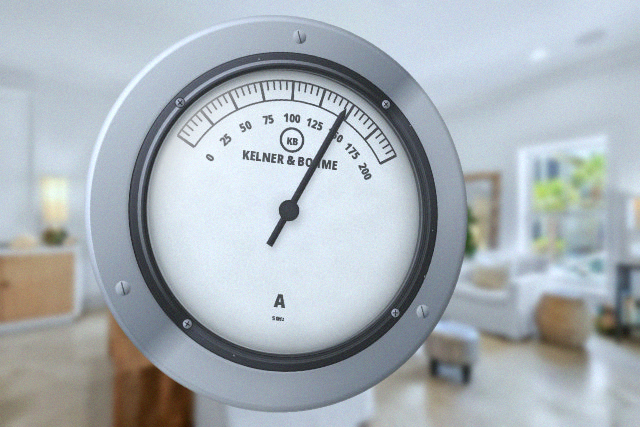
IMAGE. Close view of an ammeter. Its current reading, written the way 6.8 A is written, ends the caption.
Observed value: 145 A
